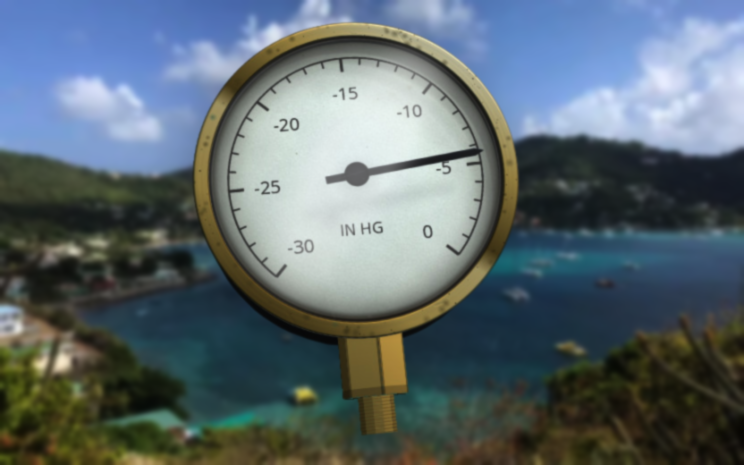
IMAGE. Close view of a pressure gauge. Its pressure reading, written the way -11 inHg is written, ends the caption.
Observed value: -5.5 inHg
